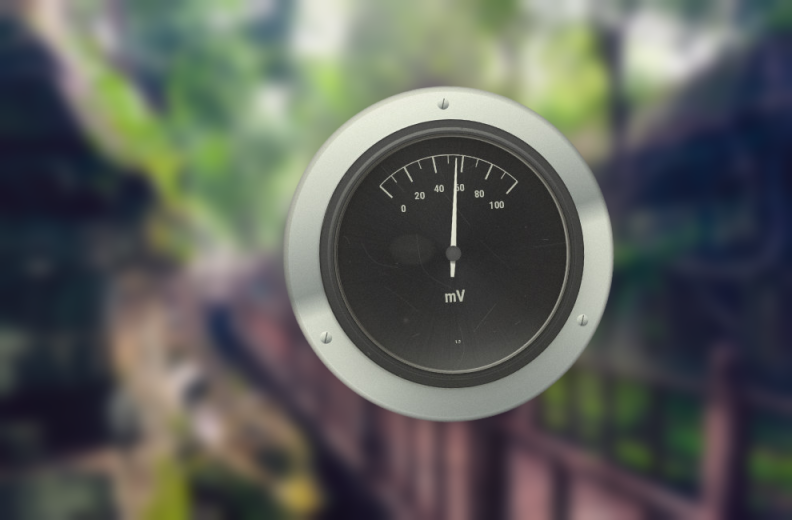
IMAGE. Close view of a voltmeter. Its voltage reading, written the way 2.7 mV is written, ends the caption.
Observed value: 55 mV
